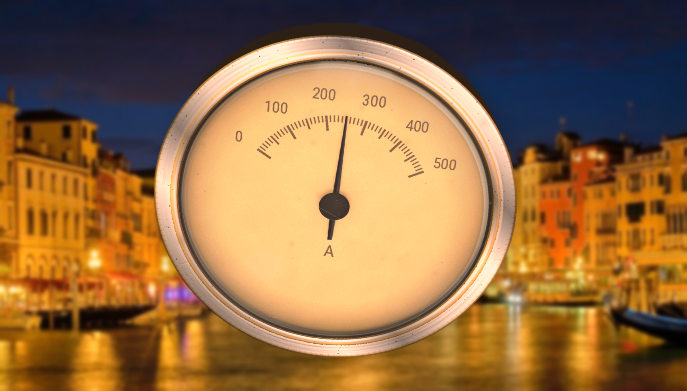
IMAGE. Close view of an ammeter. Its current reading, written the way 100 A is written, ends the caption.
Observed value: 250 A
